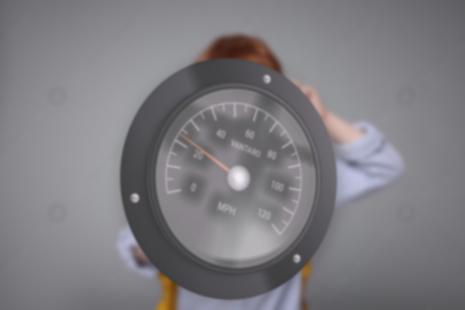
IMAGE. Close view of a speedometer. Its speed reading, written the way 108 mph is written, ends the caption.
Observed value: 22.5 mph
